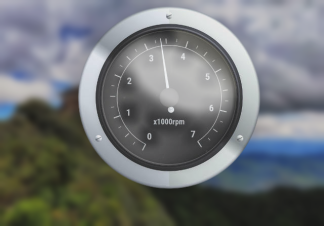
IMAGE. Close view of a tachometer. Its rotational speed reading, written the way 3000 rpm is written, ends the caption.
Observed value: 3375 rpm
